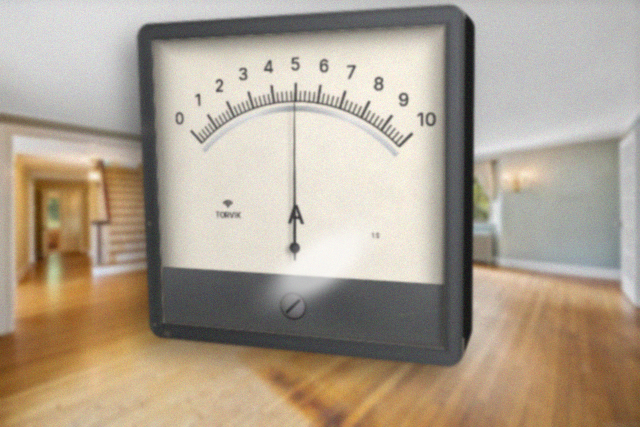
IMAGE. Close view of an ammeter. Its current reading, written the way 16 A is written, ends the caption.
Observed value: 5 A
